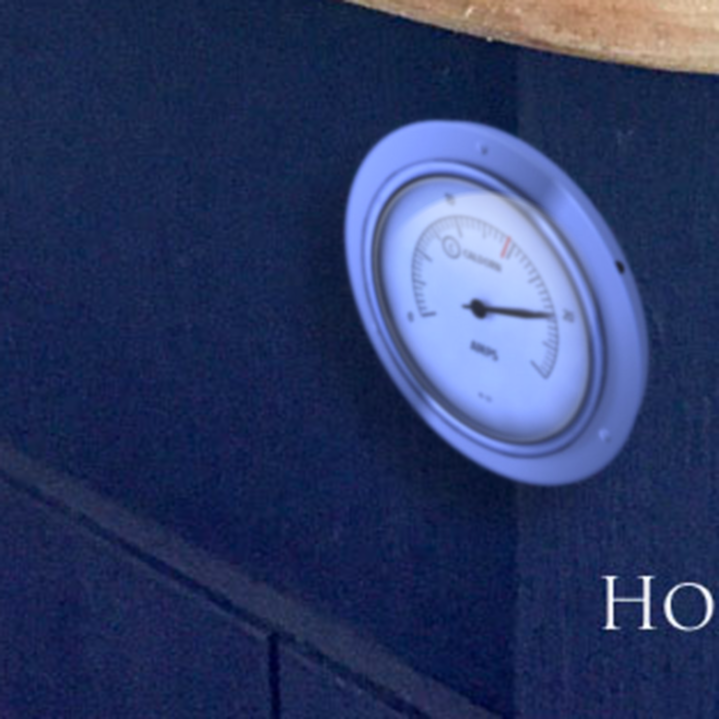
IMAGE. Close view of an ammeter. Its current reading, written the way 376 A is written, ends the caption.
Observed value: 20 A
